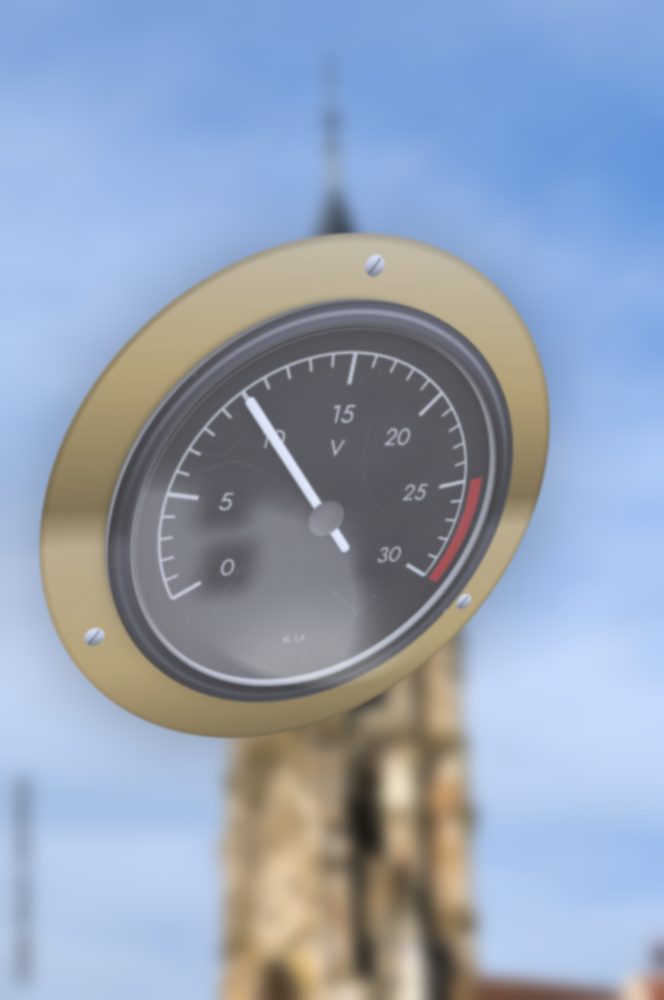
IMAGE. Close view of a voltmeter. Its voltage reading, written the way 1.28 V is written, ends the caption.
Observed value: 10 V
